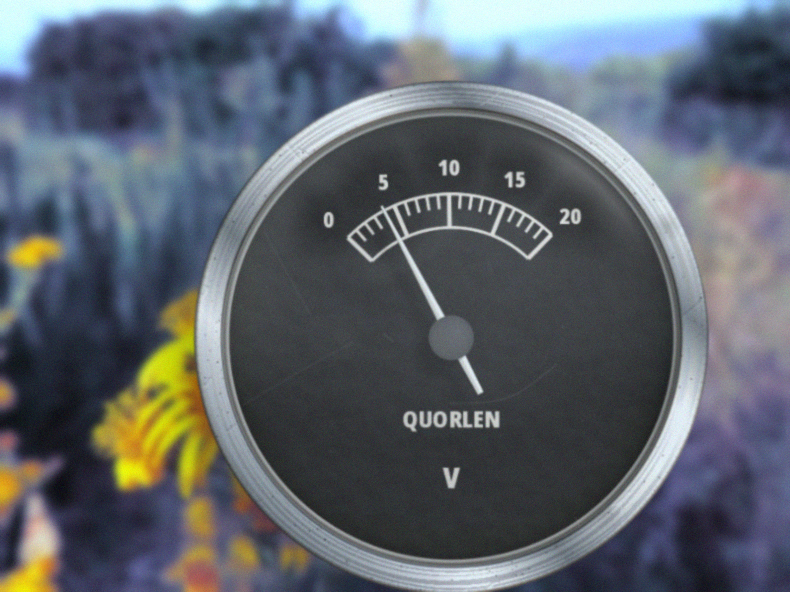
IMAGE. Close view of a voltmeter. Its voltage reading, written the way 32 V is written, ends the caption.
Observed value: 4 V
